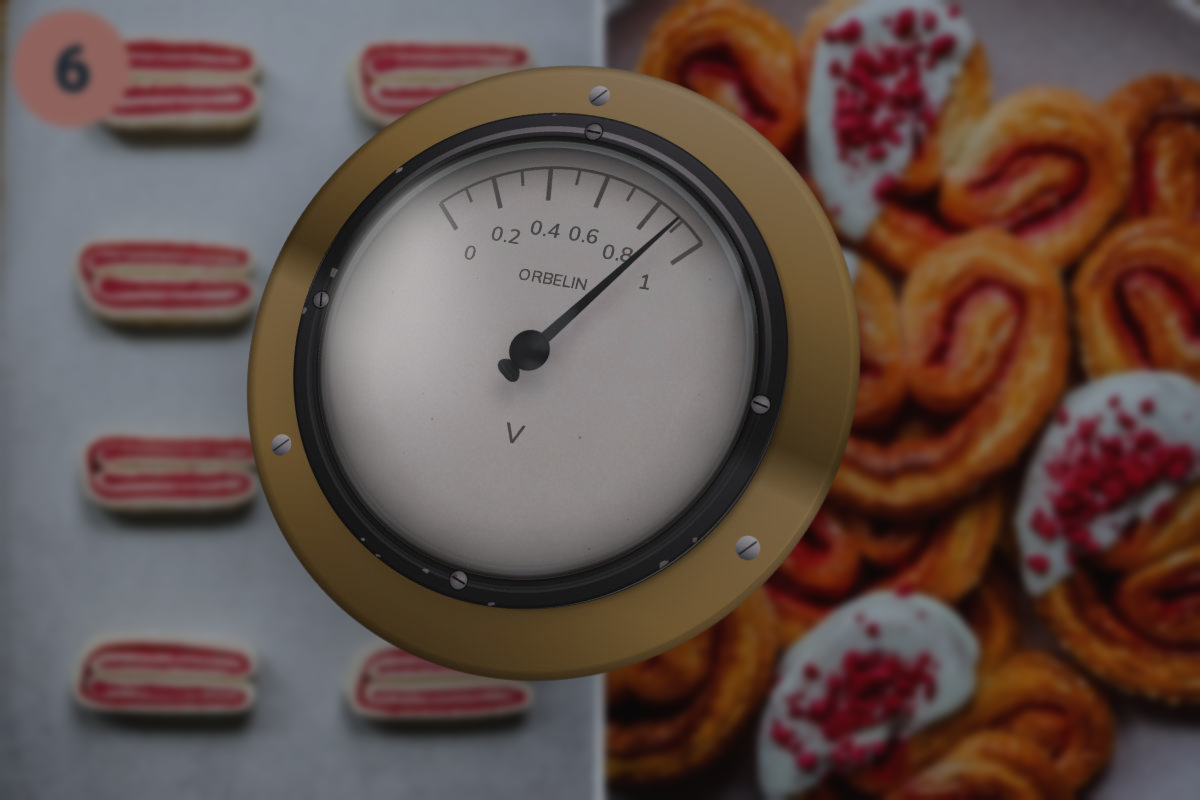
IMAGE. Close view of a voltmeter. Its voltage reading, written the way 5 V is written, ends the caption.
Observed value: 0.9 V
